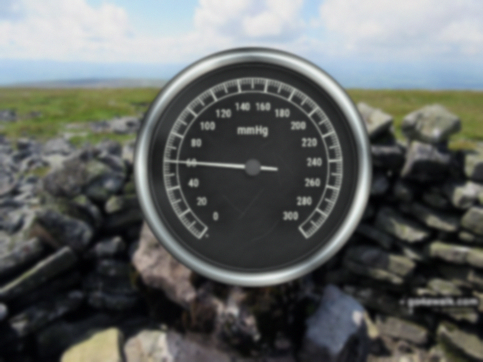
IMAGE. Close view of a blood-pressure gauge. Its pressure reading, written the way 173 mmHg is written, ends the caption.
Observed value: 60 mmHg
